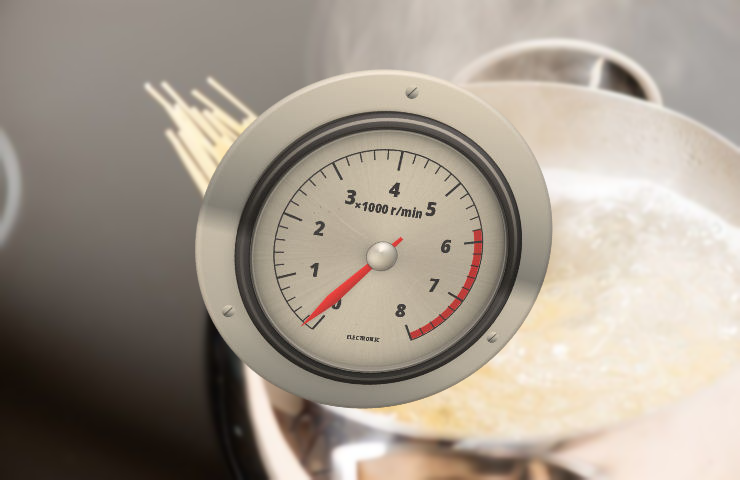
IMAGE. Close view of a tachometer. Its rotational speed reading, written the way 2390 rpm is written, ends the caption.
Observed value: 200 rpm
